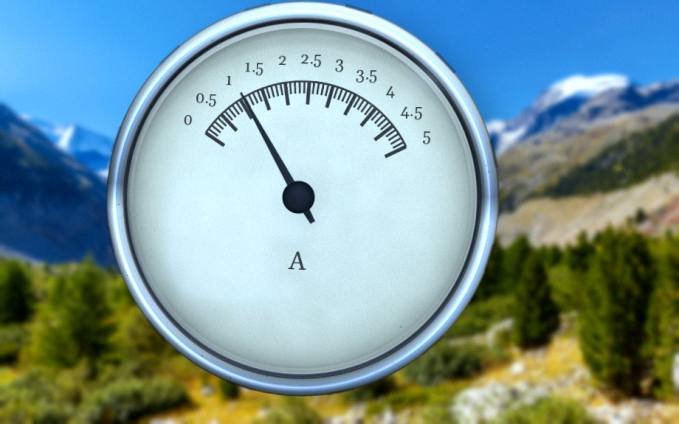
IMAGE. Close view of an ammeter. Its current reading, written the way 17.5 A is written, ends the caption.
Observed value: 1.1 A
